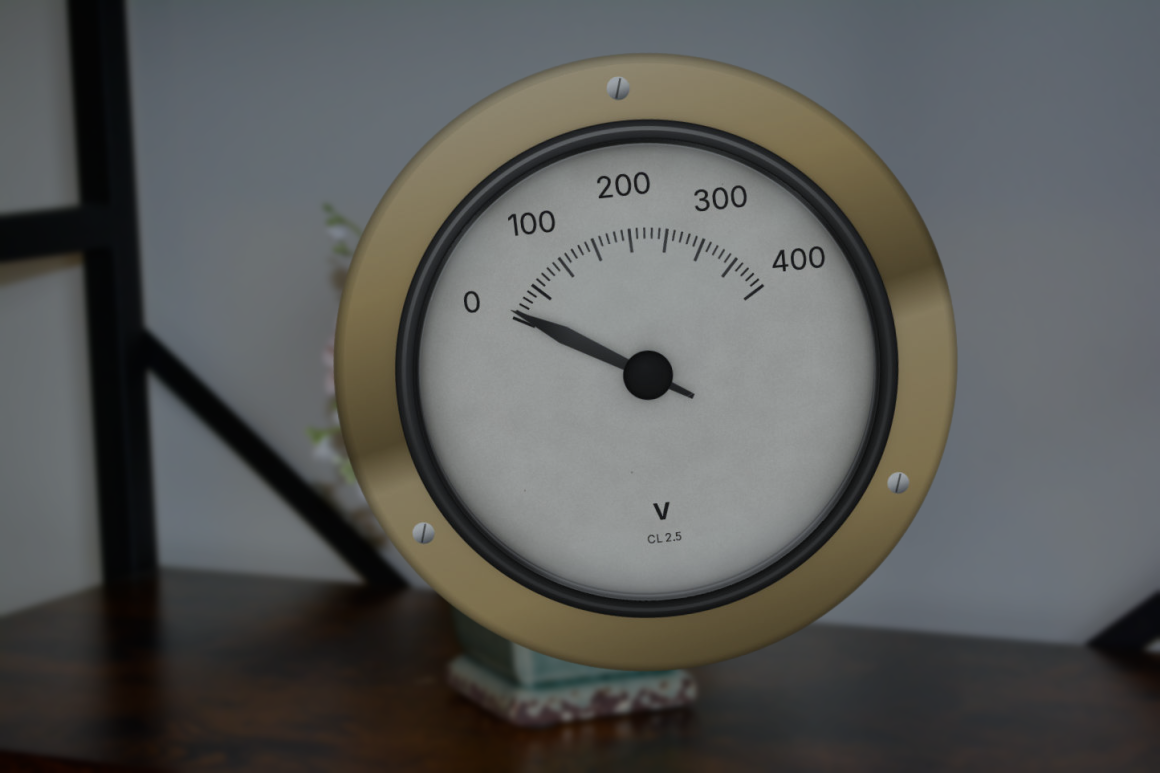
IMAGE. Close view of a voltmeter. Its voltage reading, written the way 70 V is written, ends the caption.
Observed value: 10 V
